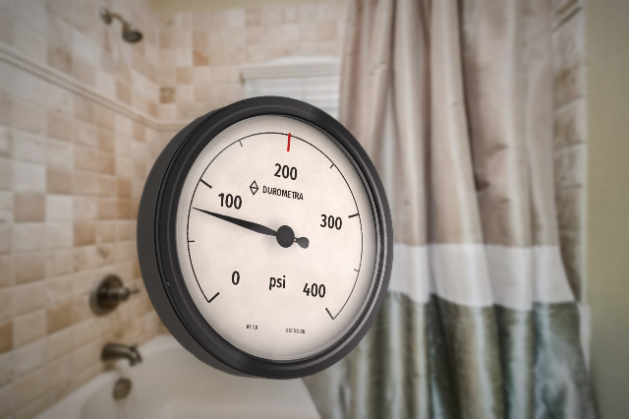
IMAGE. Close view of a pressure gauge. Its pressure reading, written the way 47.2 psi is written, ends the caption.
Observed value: 75 psi
